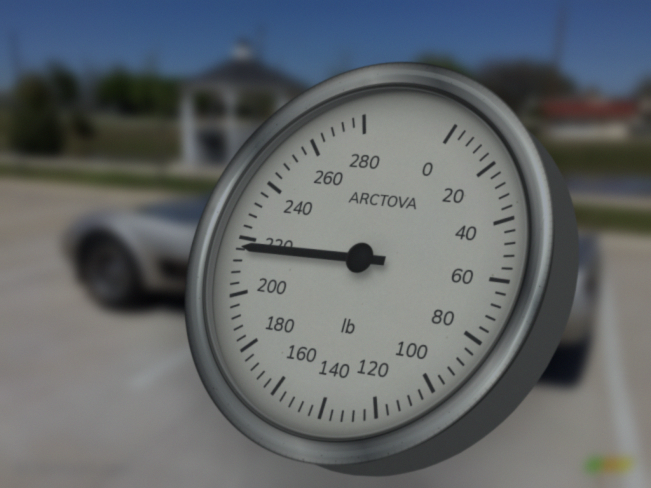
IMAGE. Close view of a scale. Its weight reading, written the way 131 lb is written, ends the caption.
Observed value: 216 lb
